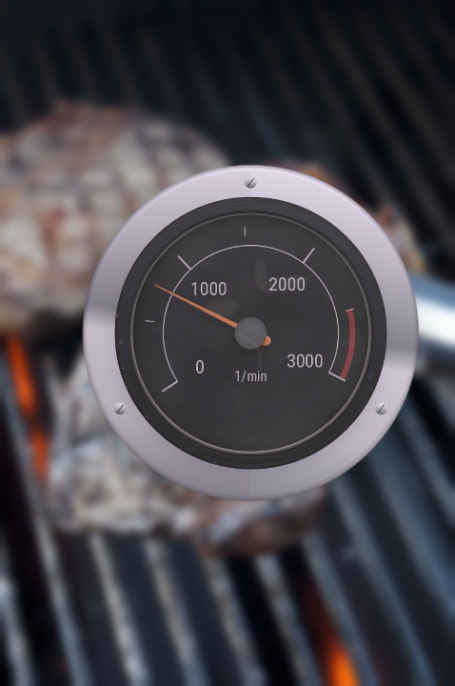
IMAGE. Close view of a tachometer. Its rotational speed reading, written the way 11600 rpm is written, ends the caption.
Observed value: 750 rpm
